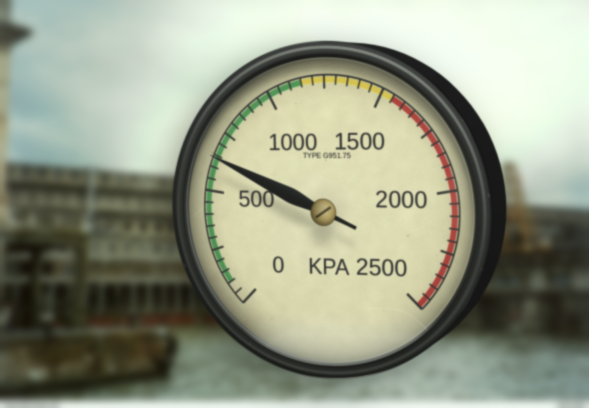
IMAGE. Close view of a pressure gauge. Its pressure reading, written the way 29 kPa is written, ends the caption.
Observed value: 650 kPa
